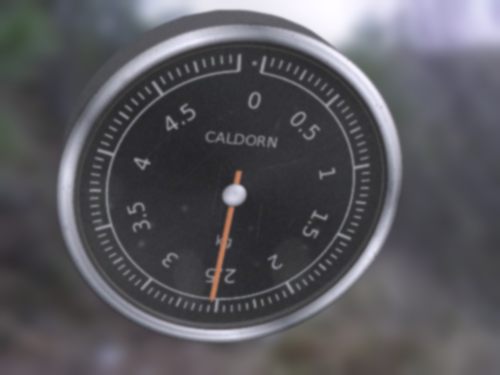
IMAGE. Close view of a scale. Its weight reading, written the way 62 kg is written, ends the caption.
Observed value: 2.55 kg
